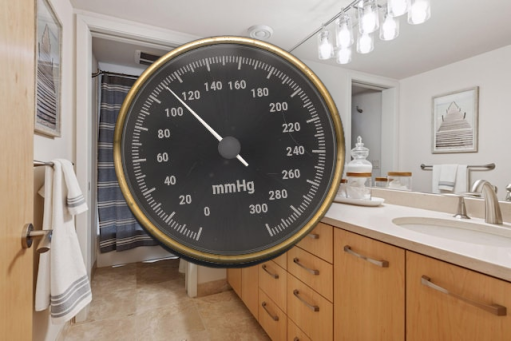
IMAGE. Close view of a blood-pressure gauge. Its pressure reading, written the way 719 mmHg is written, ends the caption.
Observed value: 110 mmHg
